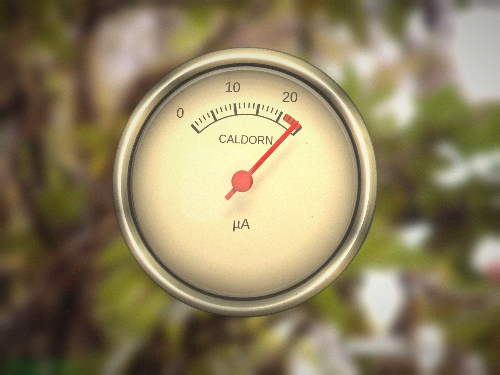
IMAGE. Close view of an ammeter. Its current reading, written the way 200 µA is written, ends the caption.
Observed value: 24 µA
